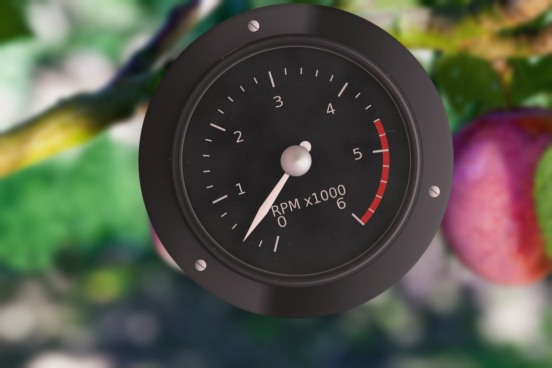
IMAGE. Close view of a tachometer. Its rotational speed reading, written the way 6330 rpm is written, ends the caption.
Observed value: 400 rpm
